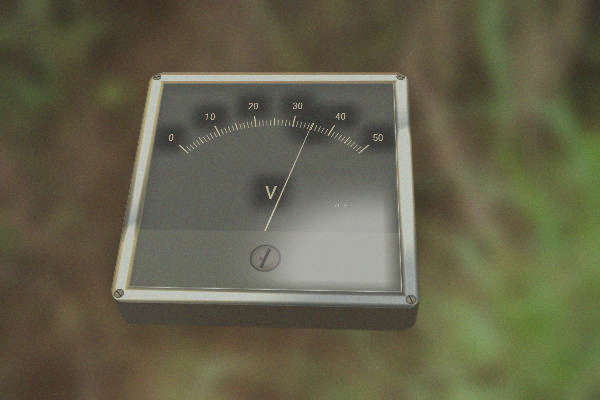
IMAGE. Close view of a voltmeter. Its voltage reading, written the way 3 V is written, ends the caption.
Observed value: 35 V
